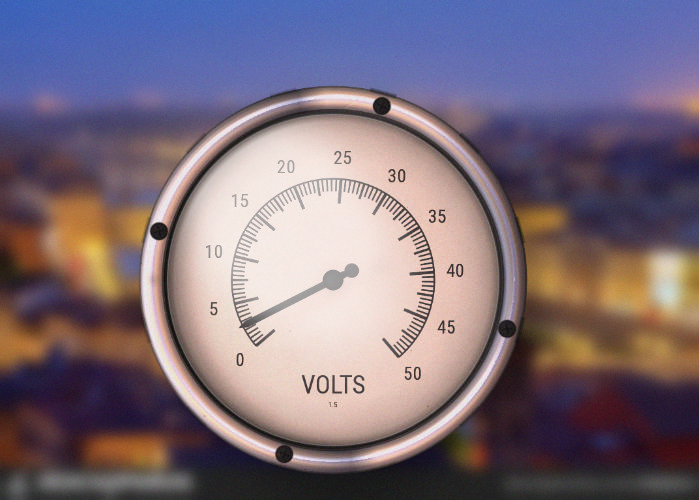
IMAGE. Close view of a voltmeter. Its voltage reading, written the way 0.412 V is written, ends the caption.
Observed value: 2.5 V
